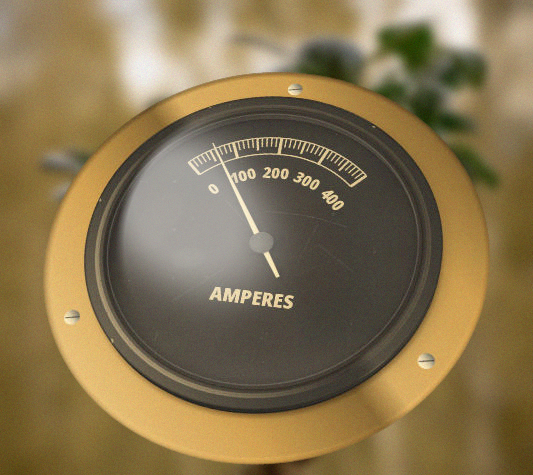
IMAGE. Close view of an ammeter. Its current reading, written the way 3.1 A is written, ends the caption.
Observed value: 60 A
